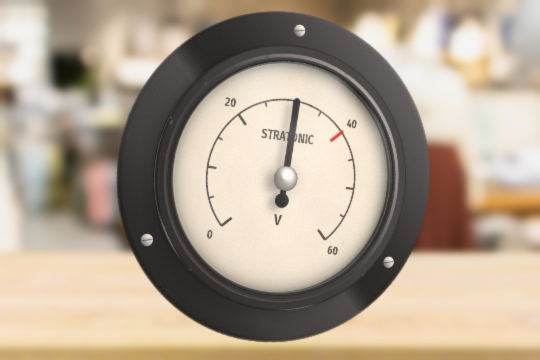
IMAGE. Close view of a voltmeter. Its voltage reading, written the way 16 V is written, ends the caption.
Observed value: 30 V
